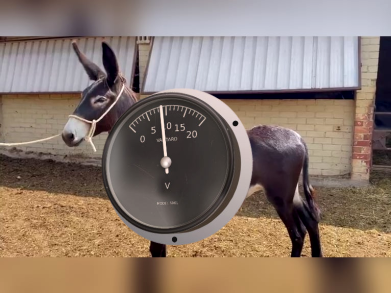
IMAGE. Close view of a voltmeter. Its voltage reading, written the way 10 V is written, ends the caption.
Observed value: 9 V
